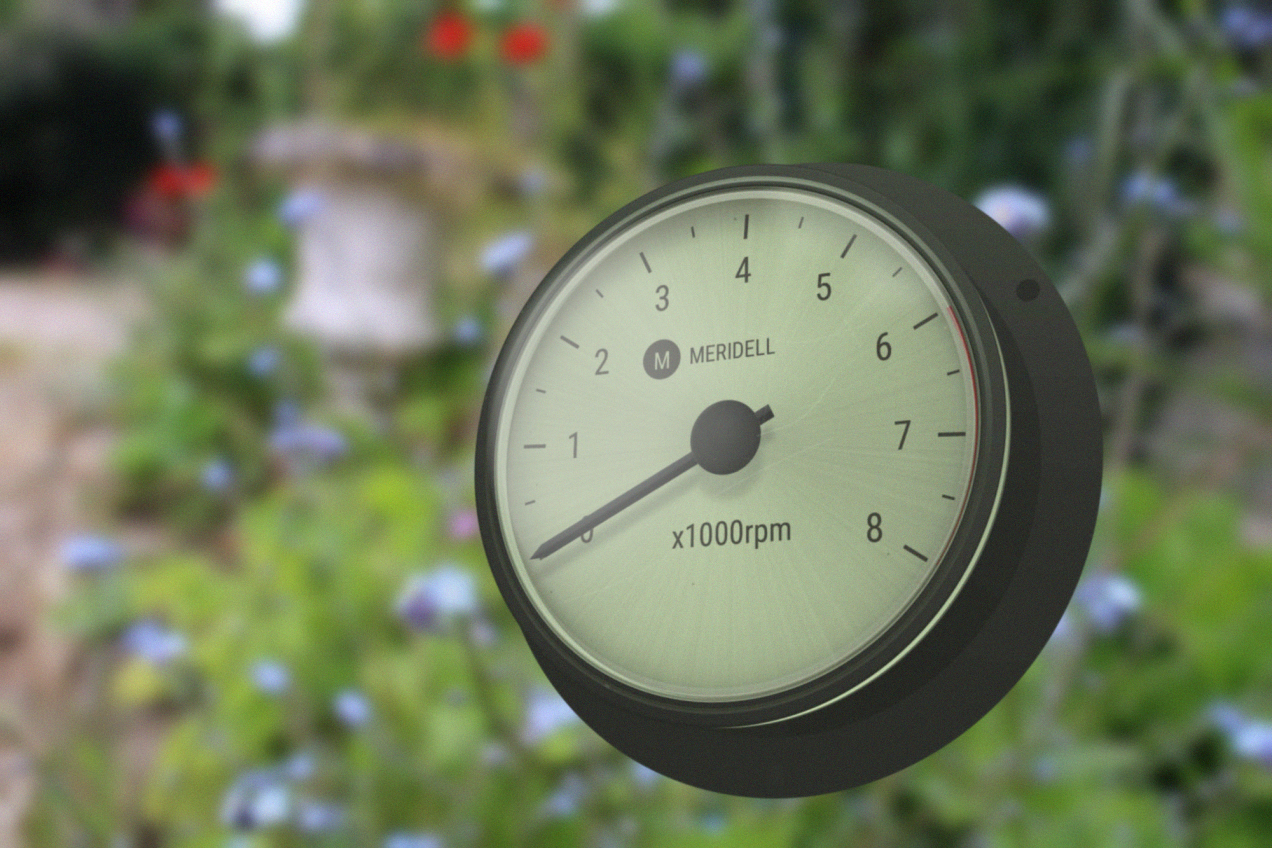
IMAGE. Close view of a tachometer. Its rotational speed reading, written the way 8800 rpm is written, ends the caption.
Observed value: 0 rpm
